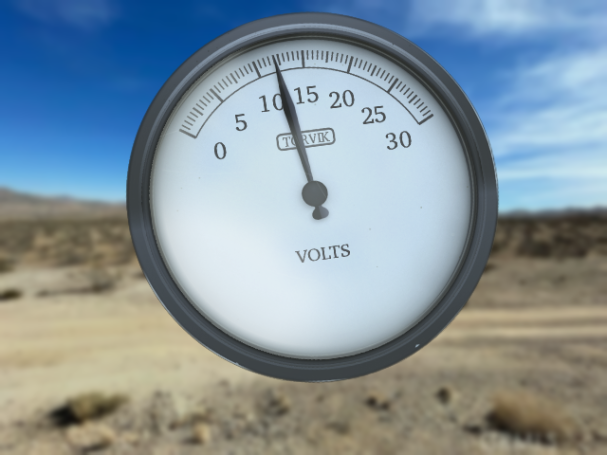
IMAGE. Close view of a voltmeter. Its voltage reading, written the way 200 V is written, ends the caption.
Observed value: 12 V
